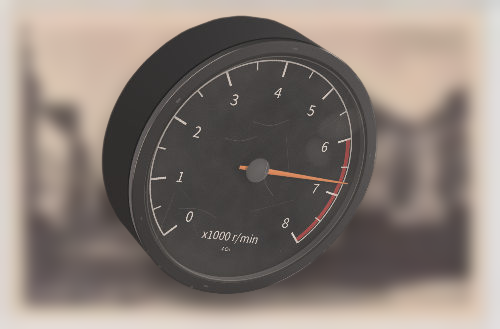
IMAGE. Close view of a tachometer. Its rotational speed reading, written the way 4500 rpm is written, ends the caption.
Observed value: 6750 rpm
